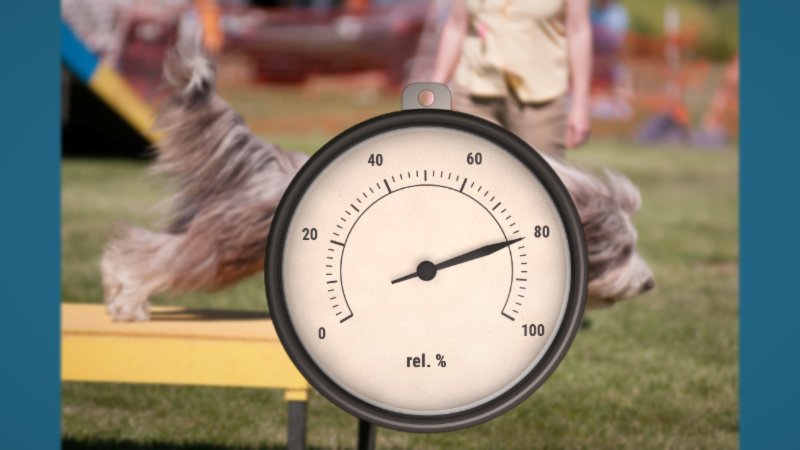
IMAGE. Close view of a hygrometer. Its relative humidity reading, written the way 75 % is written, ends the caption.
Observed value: 80 %
